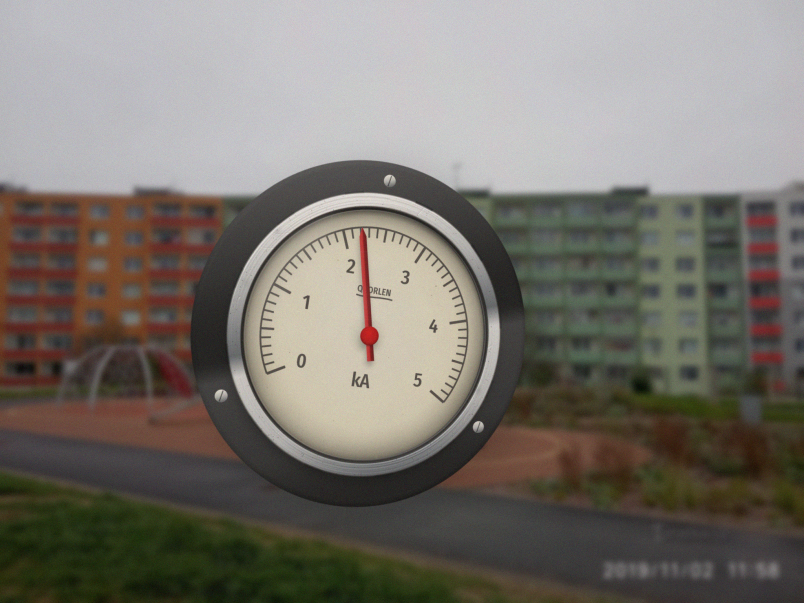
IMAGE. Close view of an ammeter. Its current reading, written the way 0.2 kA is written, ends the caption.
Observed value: 2.2 kA
